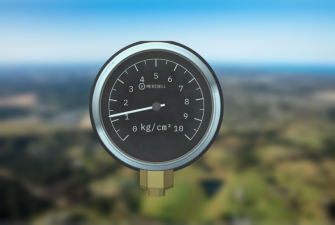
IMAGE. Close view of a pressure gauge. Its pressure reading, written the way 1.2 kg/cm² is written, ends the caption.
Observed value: 1.25 kg/cm²
